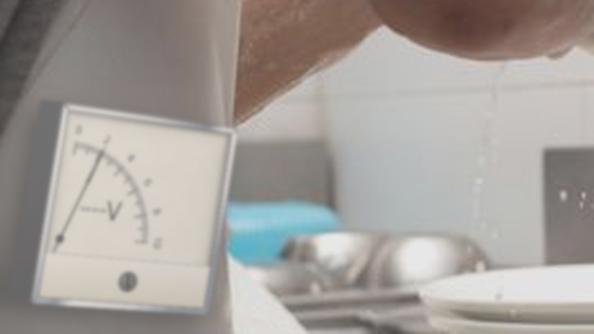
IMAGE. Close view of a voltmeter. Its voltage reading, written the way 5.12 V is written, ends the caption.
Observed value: 2 V
